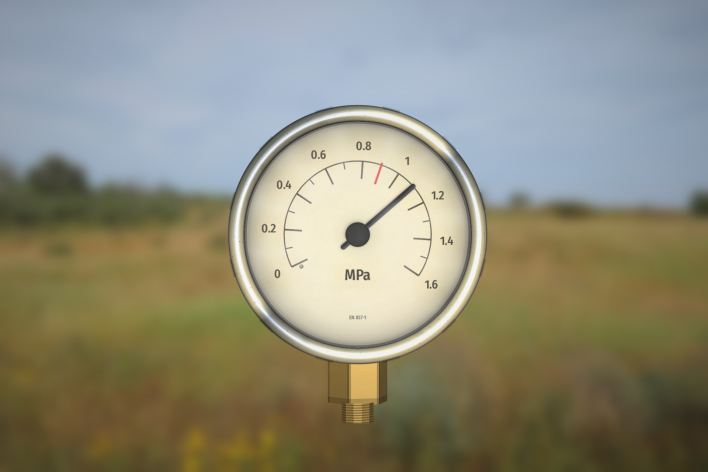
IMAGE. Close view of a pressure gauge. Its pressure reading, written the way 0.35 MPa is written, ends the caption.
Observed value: 1.1 MPa
